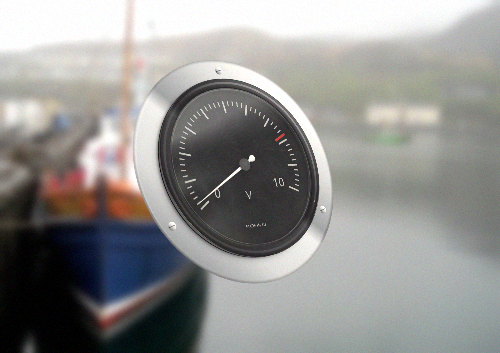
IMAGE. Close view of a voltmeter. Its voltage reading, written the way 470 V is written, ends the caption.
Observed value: 0.2 V
